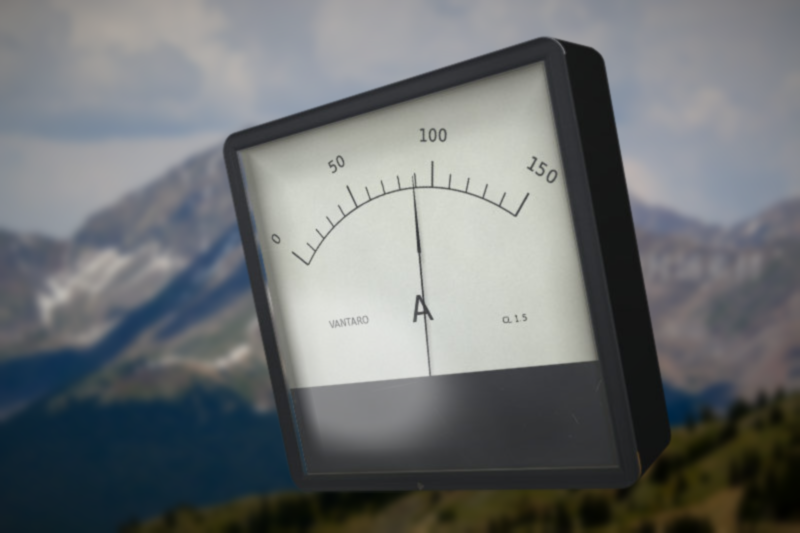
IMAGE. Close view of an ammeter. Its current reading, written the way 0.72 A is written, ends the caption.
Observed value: 90 A
